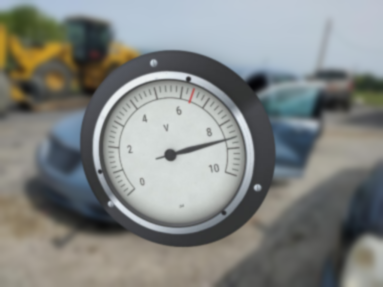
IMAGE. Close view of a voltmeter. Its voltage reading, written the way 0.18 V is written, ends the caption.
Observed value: 8.6 V
